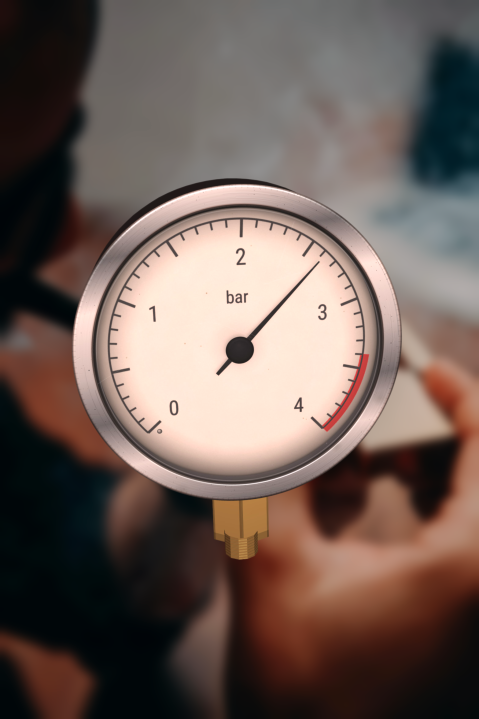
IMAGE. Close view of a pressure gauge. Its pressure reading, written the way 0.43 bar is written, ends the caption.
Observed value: 2.6 bar
